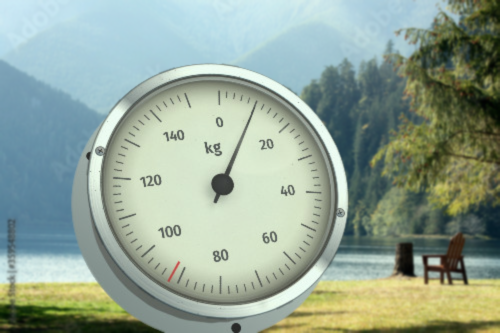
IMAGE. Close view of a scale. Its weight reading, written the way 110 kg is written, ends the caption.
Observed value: 10 kg
